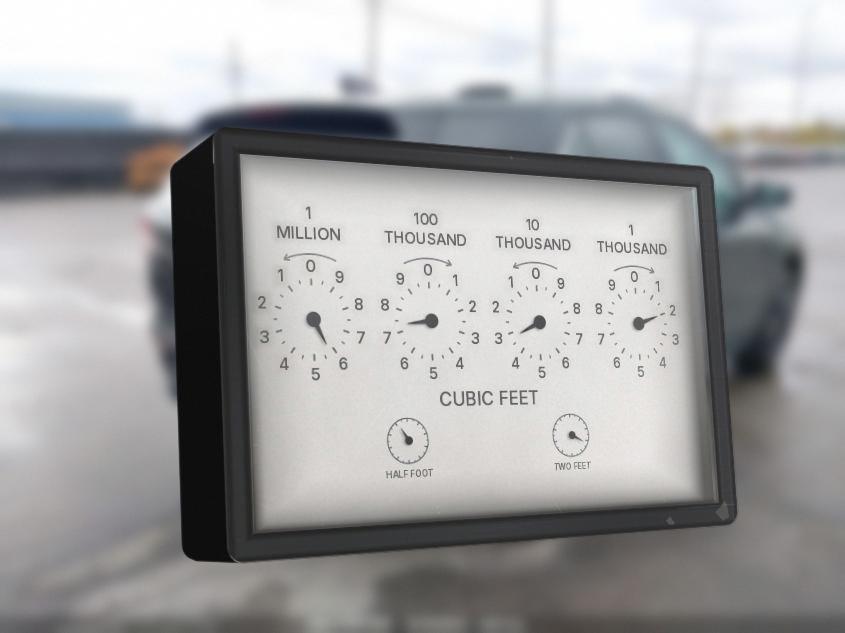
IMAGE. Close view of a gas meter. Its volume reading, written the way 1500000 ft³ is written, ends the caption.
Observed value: 573200 ft³
